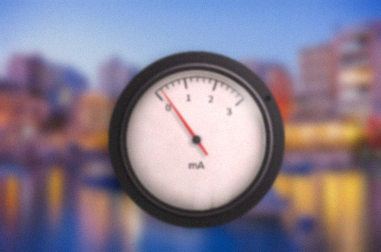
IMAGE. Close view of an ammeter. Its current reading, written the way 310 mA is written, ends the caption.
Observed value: 0.2 mA
